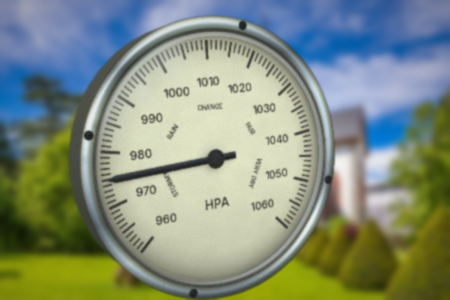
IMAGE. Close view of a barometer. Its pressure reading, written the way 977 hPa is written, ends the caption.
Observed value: 975 hPa
